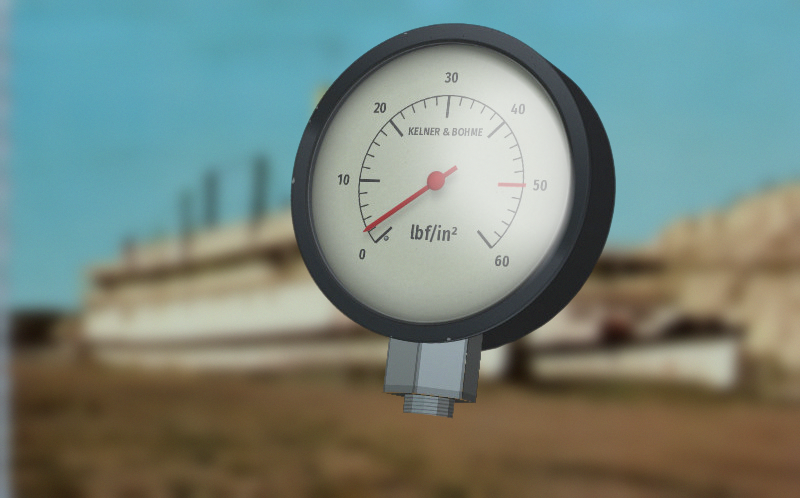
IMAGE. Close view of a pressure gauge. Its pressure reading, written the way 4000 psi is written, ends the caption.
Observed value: 2 psi
